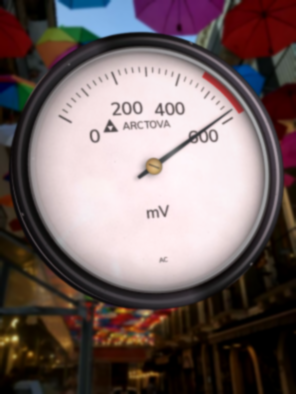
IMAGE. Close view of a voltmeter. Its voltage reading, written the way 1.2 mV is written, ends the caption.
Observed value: 580 mV
